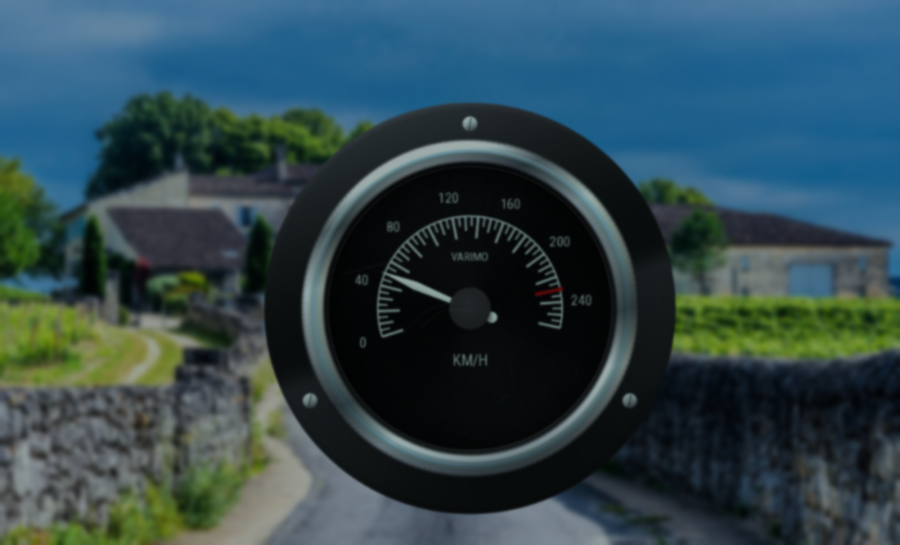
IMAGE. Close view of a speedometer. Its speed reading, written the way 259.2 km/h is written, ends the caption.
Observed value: 50 km/h
